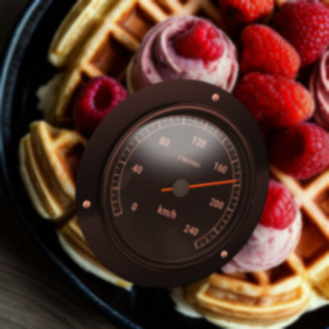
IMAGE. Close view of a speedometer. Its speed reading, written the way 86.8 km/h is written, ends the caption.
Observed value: 175 km/h
